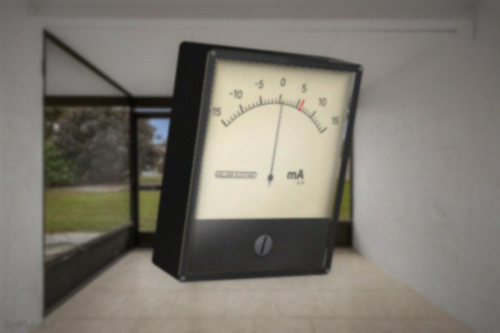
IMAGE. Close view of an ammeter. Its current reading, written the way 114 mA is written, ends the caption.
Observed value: 0 mA
